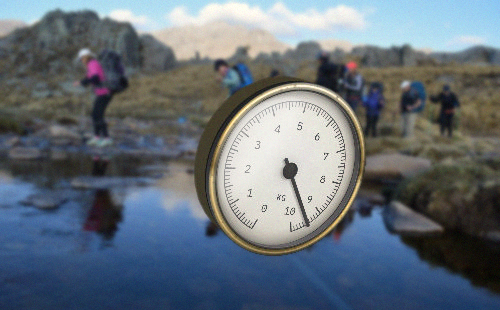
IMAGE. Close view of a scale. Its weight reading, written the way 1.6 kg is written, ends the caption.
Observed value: 9.5 kg
